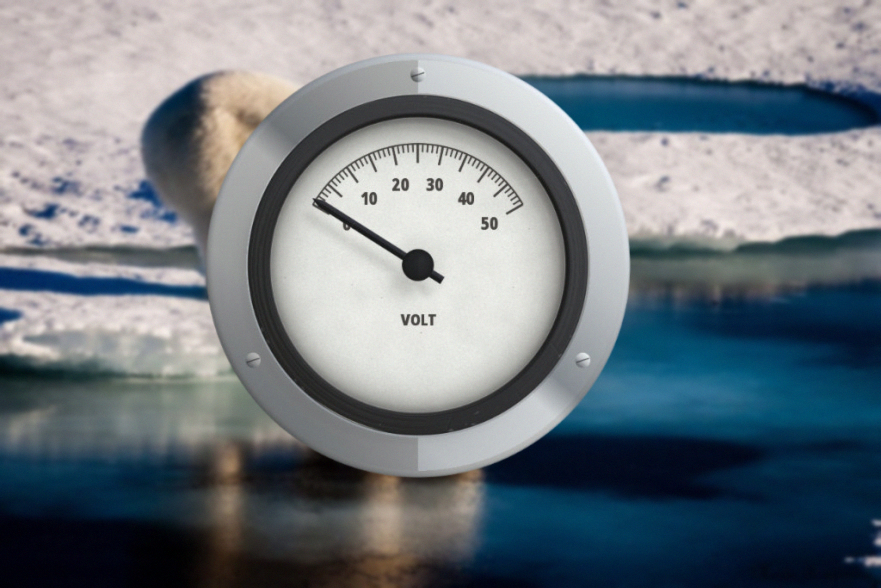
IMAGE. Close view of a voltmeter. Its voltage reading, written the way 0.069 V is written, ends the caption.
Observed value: 1 V
